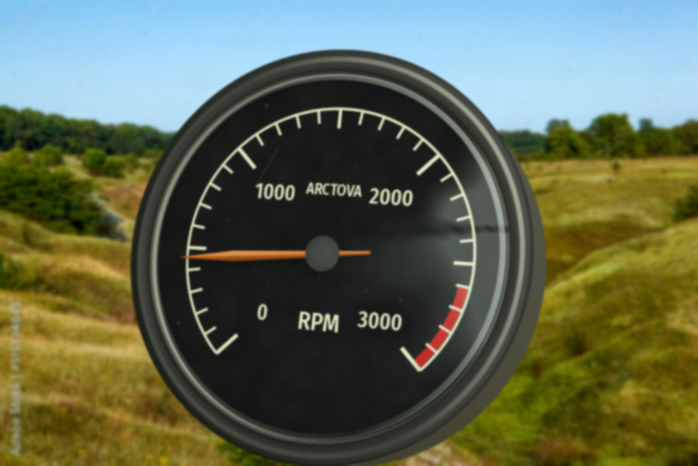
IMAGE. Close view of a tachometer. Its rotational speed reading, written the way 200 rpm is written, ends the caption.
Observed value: 450 rpm
